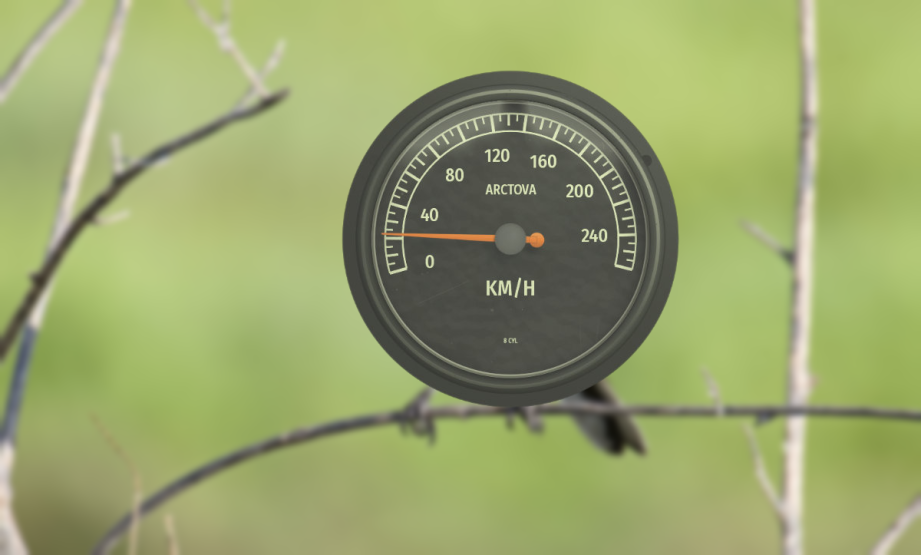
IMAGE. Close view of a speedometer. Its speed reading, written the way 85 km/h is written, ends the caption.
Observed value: 22.5 km/h
